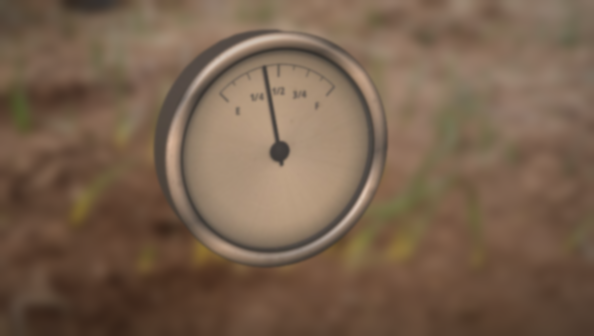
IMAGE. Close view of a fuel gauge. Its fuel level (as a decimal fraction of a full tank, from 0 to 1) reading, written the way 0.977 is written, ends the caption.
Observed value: 0.375
